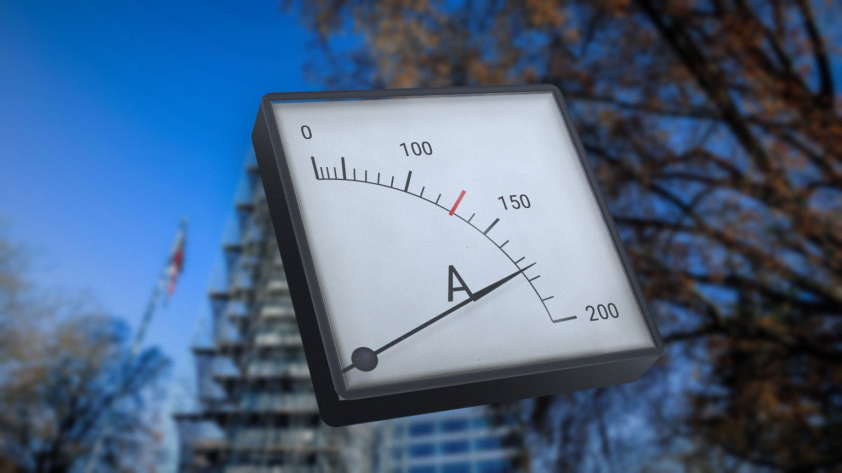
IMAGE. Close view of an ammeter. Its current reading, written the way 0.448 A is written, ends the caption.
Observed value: 175 A
